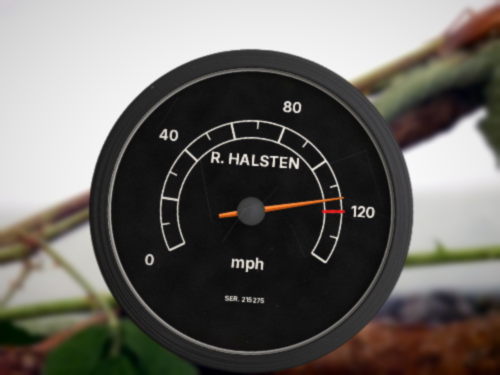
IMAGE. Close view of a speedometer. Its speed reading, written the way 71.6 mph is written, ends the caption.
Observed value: 115 mph
